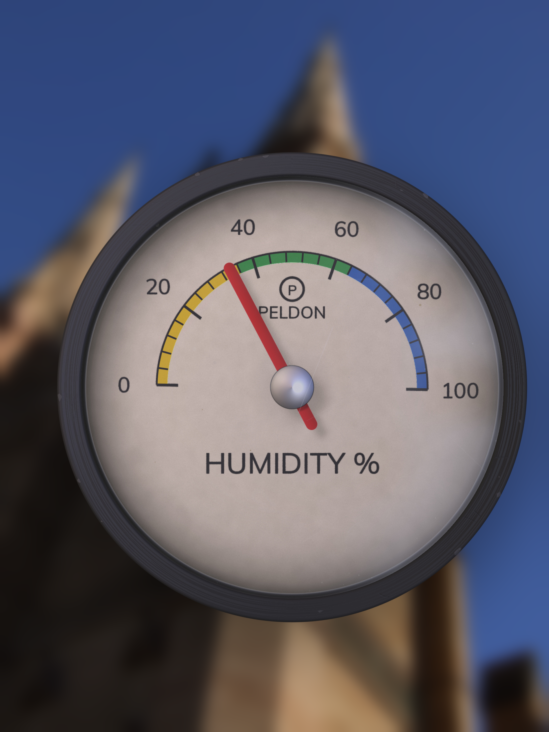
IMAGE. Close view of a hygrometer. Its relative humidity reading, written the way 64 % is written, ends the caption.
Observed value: 34 %
